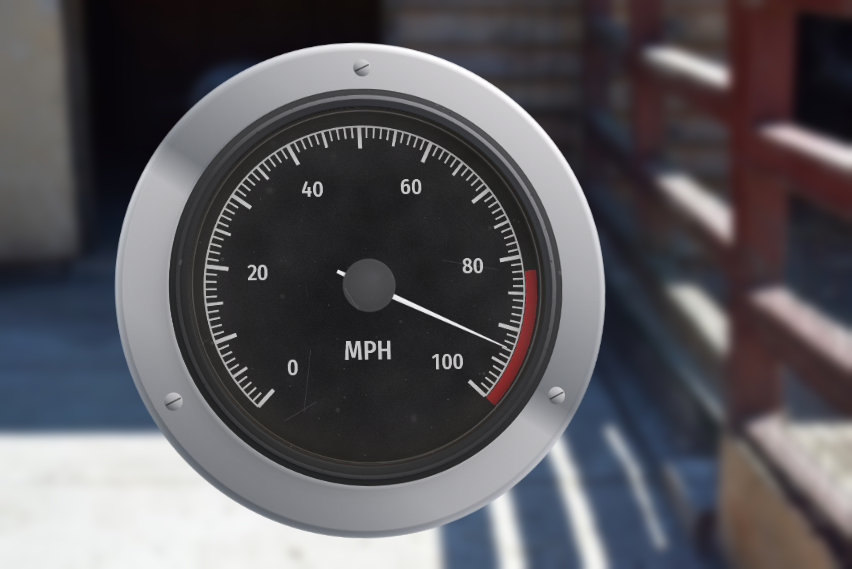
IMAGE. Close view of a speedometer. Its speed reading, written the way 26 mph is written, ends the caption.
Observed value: 93 mph
